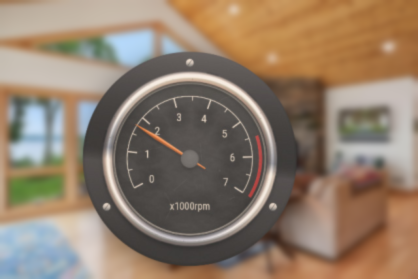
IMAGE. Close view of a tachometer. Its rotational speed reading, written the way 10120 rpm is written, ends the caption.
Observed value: 1750 rpm
